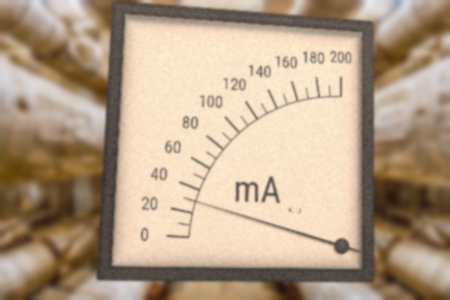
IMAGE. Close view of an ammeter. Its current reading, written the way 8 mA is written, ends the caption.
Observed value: 30 mA
